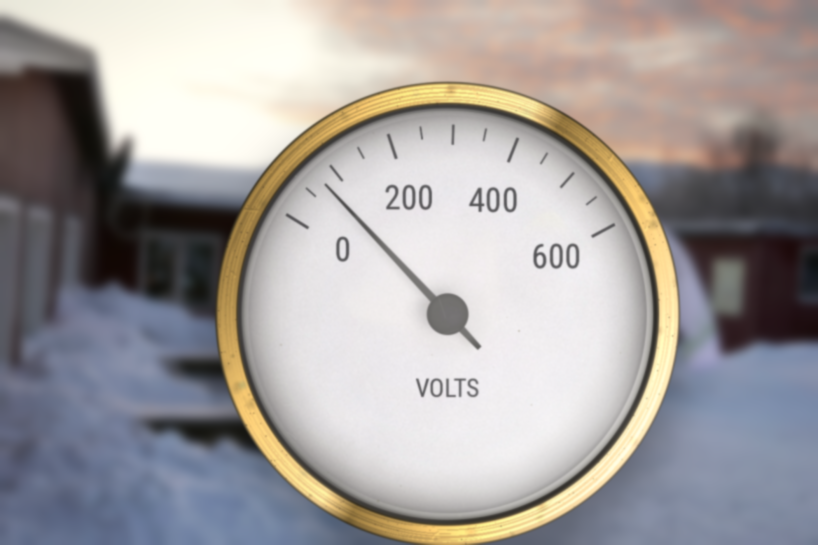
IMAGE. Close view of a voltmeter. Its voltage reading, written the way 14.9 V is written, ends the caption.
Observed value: 75 V
